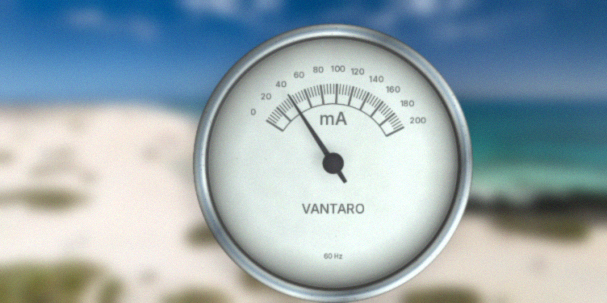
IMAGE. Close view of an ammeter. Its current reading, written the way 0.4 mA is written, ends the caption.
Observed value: 40 mA
